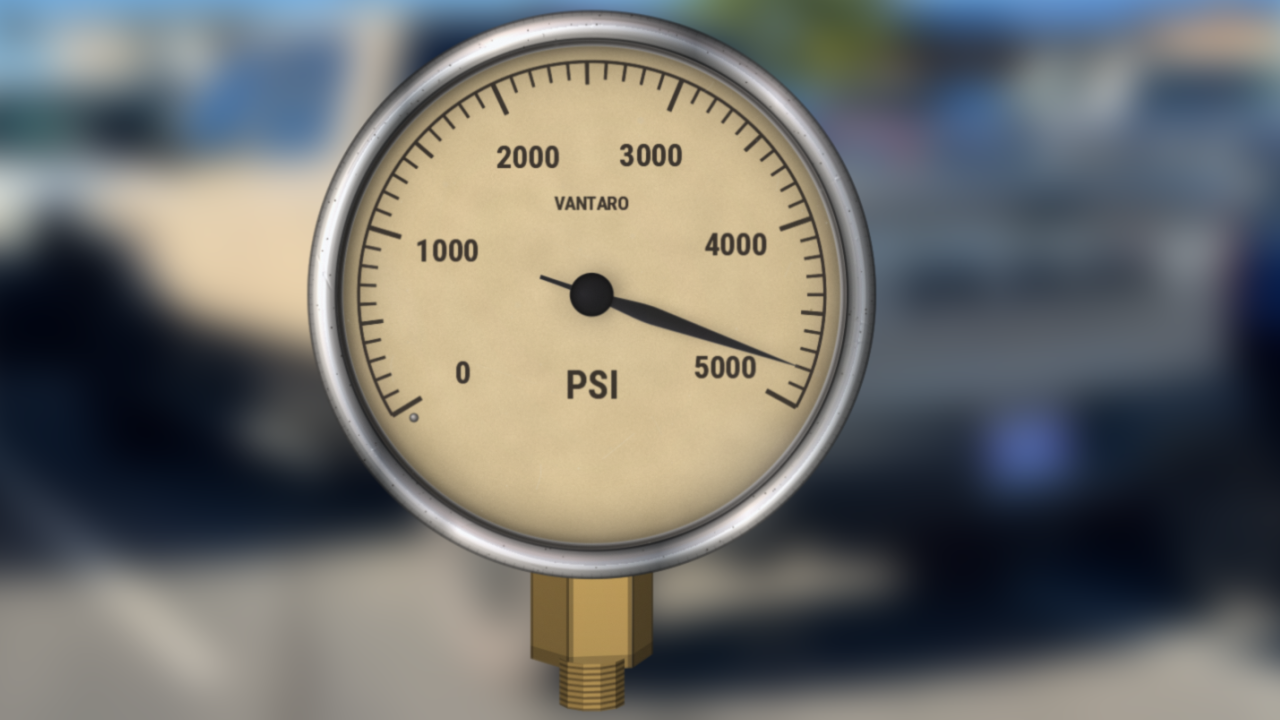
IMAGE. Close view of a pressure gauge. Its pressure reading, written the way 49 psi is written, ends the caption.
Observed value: 4800 psi
